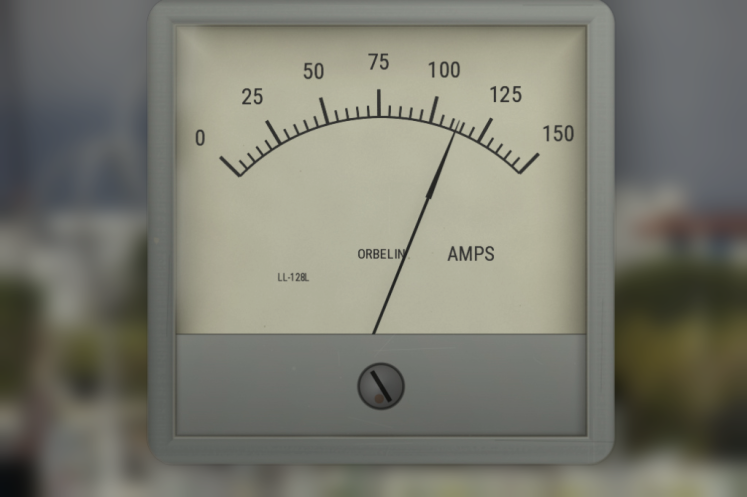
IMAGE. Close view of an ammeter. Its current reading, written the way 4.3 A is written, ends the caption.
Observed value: 112.5 A
